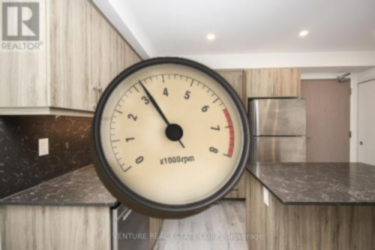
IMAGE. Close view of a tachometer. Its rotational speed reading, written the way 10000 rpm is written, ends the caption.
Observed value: 3200 rpm
